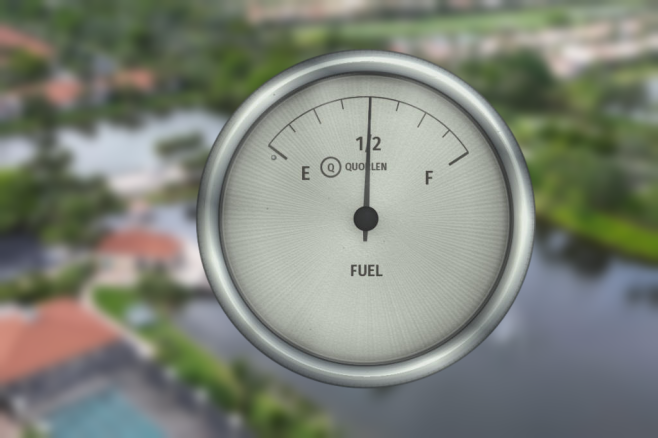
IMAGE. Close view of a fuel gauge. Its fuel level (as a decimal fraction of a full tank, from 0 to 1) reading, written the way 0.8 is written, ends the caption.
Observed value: 0.5
